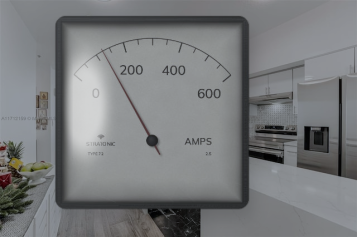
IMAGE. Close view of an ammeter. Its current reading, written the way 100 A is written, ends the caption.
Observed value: 125 A
